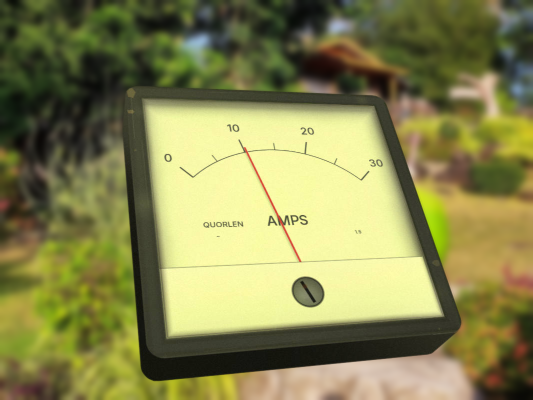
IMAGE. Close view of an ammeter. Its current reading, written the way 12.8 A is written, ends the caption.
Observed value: 10 A
